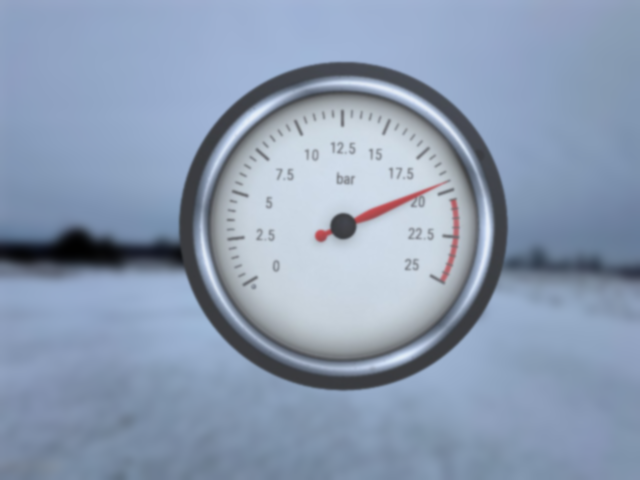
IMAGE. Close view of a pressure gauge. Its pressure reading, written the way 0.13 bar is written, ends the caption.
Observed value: 19.5 bar
